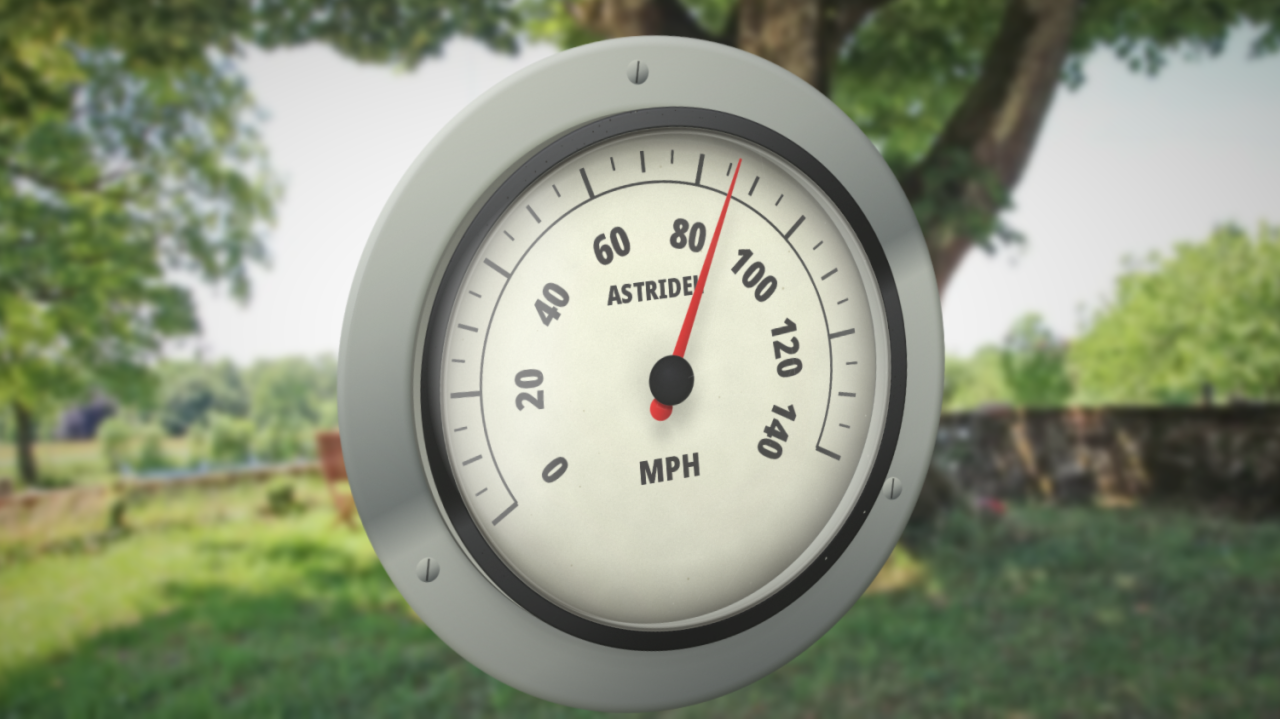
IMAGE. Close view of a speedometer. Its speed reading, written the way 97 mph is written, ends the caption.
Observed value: 85 mph
